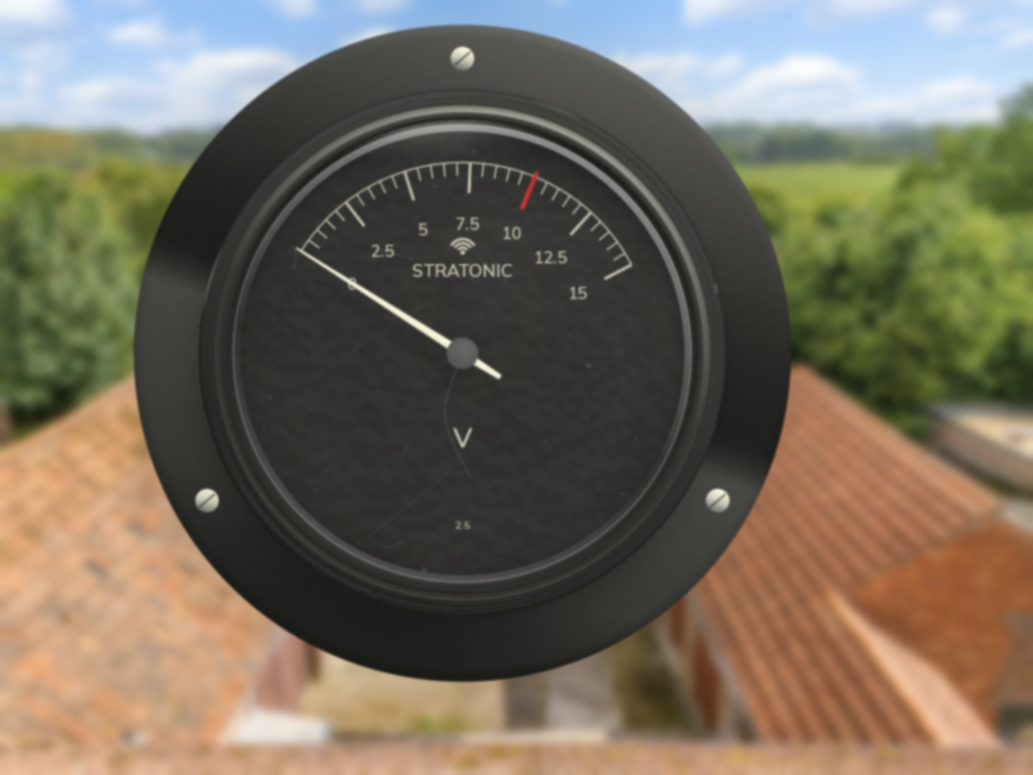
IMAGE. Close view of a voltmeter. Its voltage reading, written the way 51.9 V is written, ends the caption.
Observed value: 0 V
